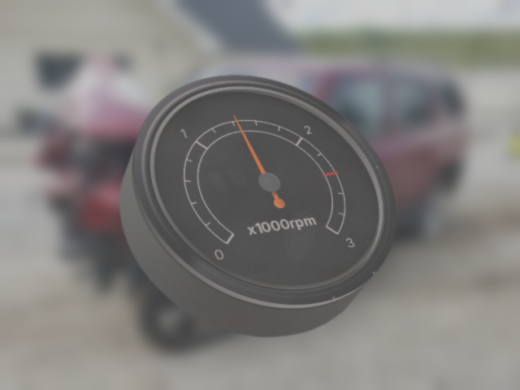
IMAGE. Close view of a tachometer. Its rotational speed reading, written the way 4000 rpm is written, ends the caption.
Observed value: 1400 rpm
